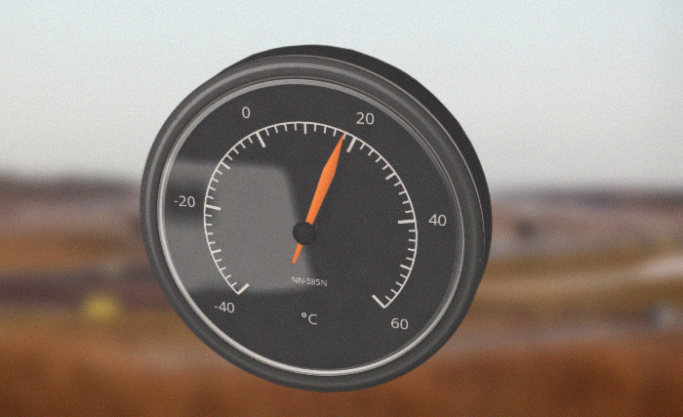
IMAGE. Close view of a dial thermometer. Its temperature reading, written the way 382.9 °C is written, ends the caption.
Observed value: 18 °C
